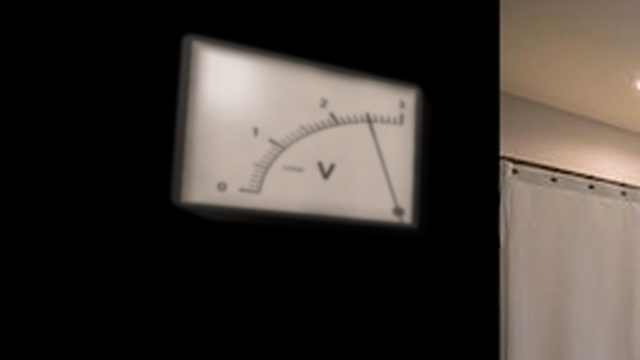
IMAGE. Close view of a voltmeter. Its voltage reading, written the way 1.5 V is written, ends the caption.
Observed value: 2.5 V
